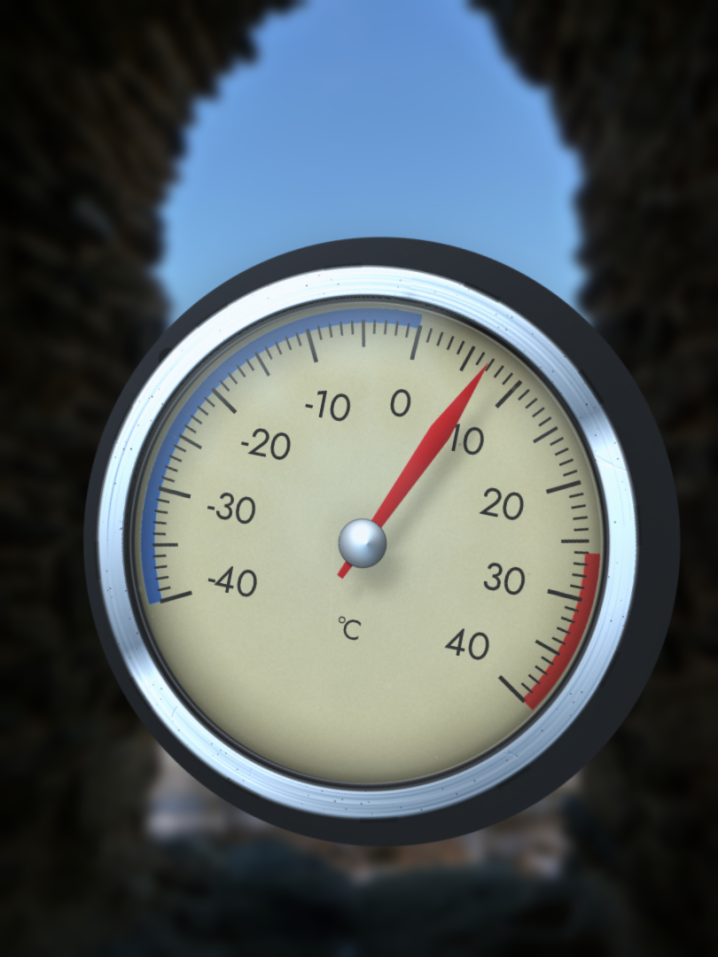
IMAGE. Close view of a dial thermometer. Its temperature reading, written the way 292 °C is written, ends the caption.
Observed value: 7 °C
